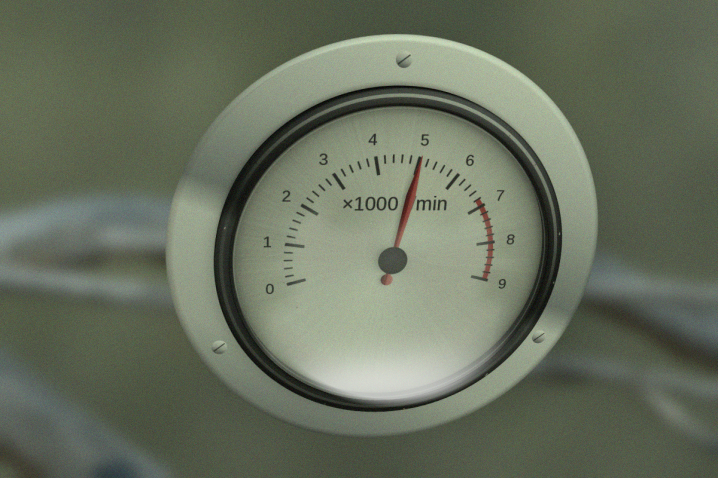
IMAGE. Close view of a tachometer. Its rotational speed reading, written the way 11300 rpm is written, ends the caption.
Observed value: 5000 rpm
